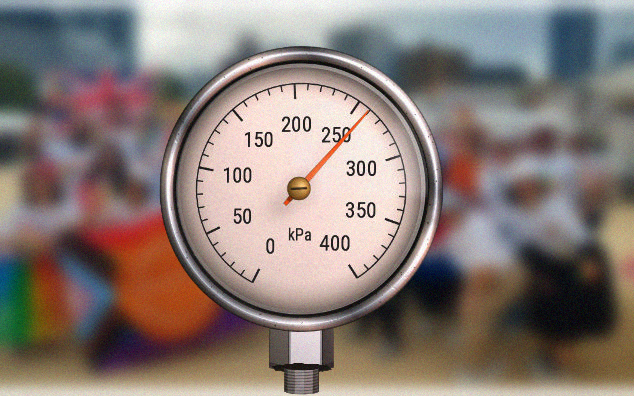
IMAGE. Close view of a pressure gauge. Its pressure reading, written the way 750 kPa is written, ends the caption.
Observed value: 260 kPa
